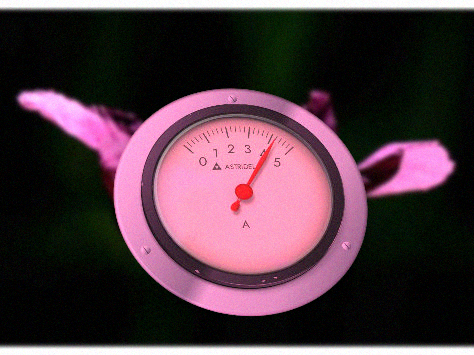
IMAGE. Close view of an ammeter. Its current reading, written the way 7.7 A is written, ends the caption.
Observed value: 4.2 A
